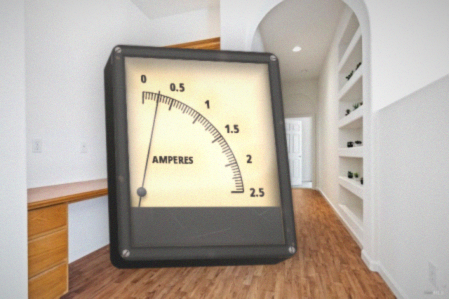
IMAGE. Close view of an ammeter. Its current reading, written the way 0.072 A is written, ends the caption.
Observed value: 0.25 A
